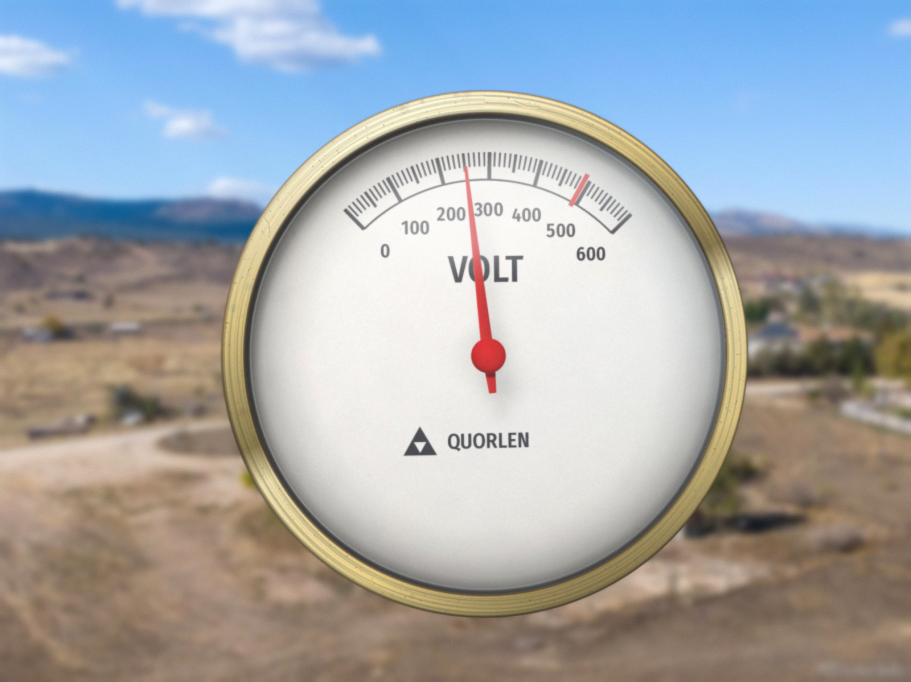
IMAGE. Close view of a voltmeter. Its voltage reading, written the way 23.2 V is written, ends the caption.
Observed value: 250 V
